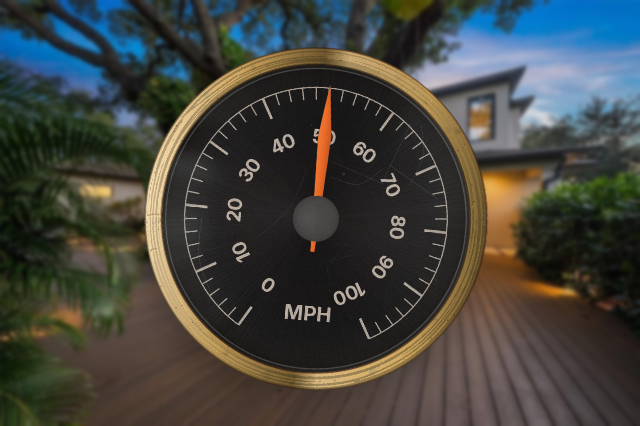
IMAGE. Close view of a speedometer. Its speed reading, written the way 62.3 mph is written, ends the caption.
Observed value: 50 mph
